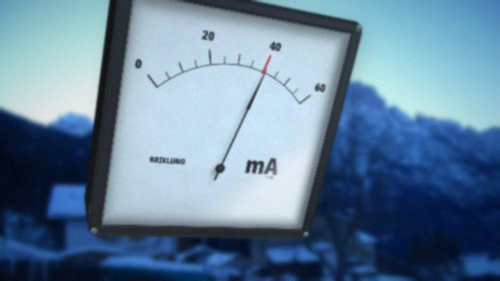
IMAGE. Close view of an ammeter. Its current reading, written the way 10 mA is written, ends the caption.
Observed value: 40 mA
